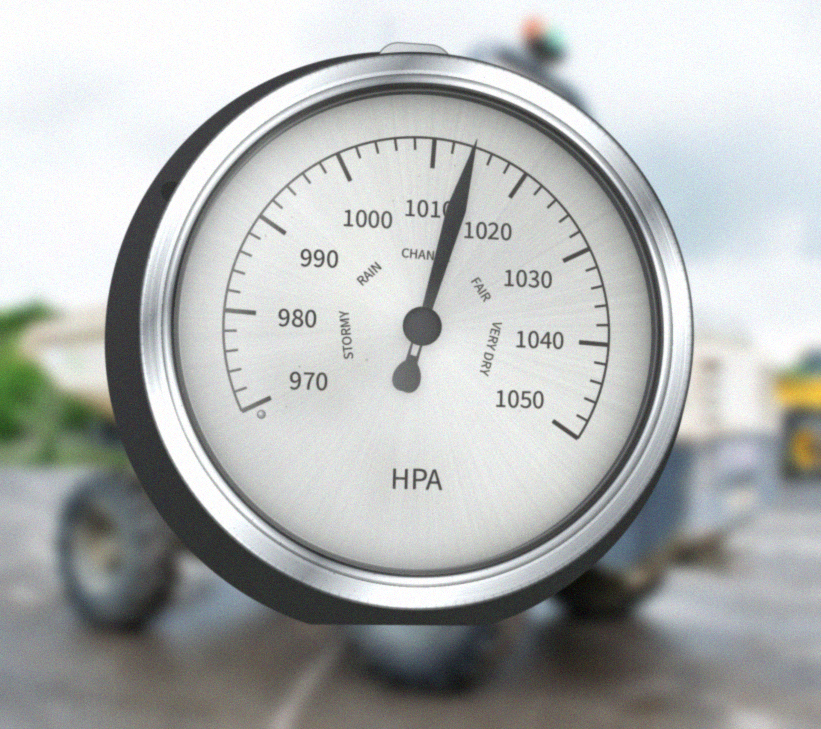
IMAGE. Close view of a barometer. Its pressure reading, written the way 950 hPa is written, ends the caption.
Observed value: 1014 hPa
